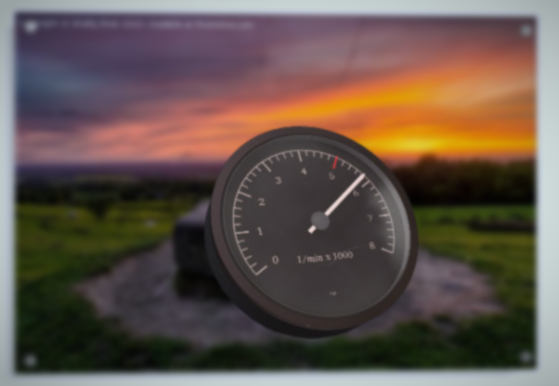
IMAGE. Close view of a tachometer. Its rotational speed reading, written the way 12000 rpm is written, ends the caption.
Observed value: 5800 rpm
